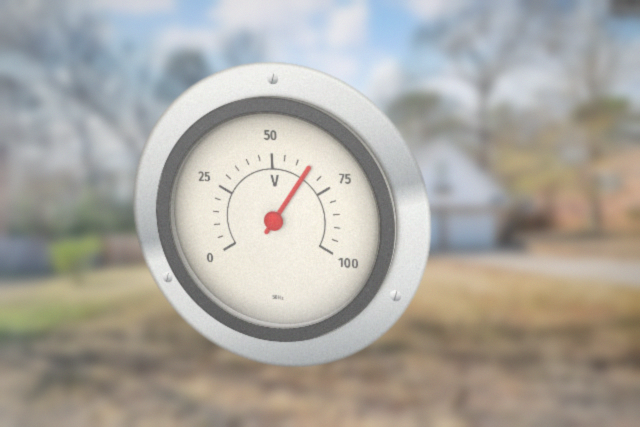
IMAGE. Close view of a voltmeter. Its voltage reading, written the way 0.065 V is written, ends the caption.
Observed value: 65 V
